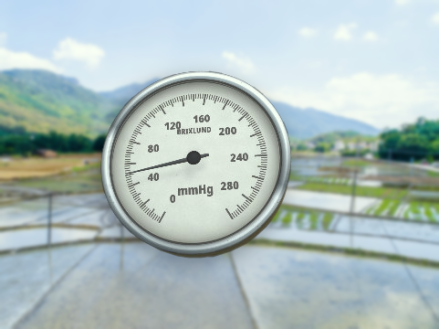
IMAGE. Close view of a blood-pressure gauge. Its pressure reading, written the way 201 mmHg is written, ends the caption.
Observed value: 50 mmHg
